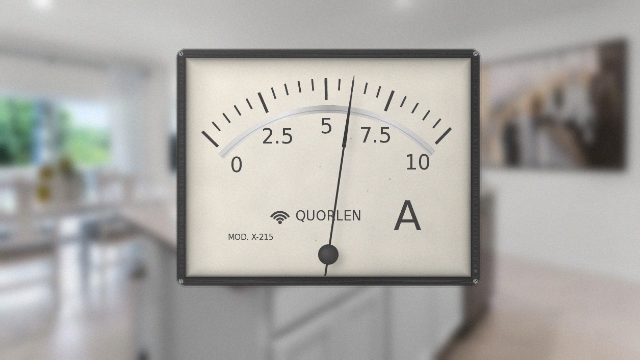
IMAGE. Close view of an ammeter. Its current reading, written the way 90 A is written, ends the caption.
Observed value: 6 A
